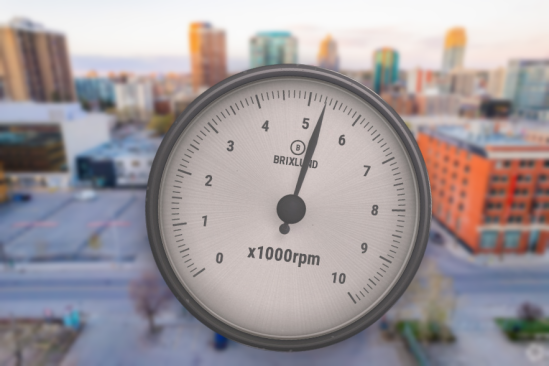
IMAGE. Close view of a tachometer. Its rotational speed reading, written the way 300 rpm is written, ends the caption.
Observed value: 5300 rpm
